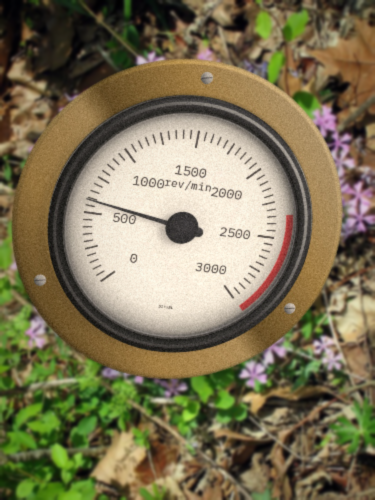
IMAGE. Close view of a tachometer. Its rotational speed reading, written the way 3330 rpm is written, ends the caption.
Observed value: 600 rpm
